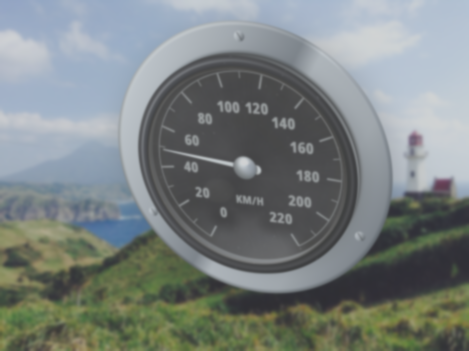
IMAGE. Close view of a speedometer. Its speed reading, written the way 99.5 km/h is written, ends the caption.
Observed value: 50 km/h
